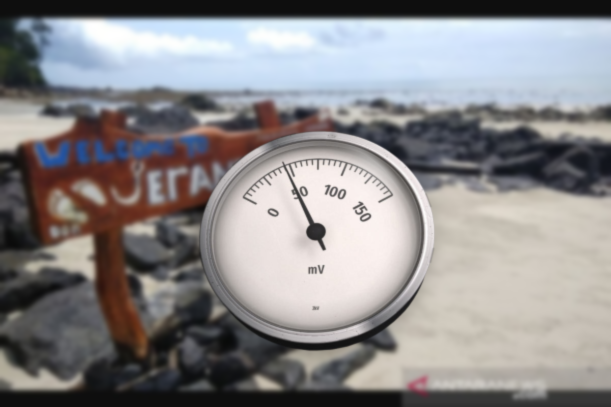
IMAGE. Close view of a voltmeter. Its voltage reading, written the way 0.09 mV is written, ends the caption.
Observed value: 45 mV
